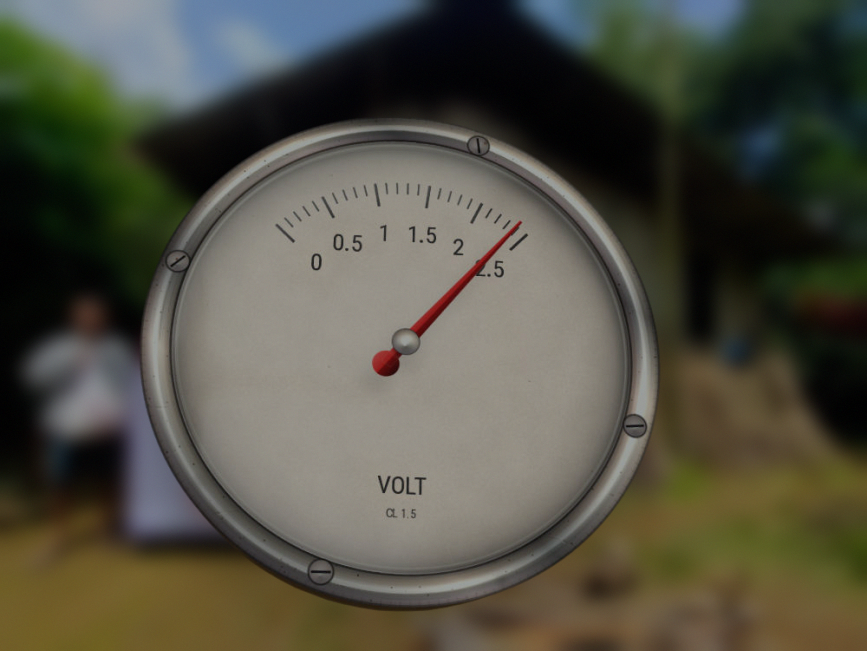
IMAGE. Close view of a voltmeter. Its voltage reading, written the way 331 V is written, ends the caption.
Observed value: 2.4 V
